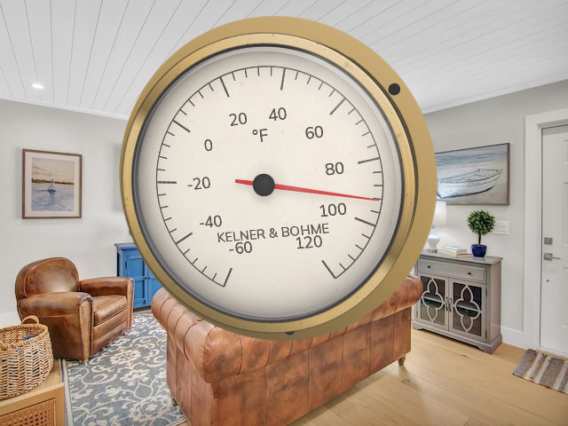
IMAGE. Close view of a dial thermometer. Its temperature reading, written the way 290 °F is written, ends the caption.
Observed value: 92 °F
